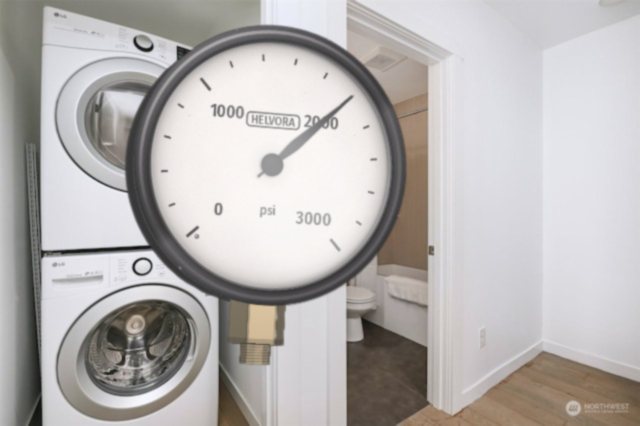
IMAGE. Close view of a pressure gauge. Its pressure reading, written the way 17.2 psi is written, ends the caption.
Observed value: 2000 psi
